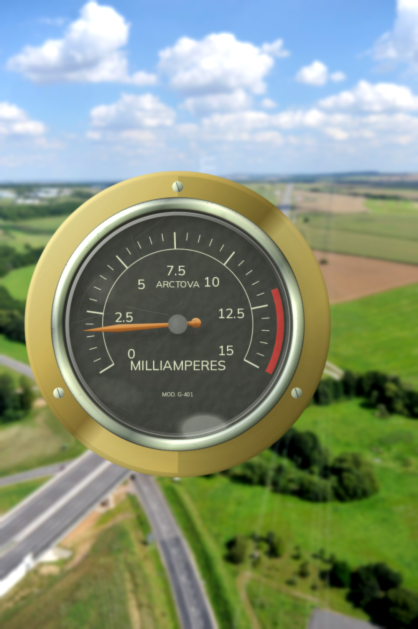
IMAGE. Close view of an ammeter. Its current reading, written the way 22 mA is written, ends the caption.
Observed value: 1.75 mA
